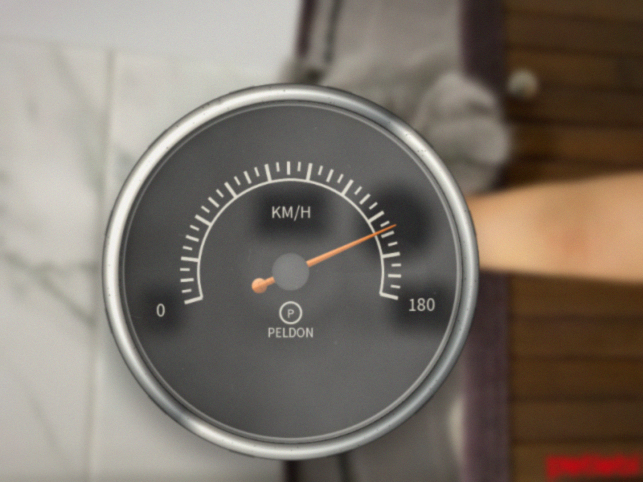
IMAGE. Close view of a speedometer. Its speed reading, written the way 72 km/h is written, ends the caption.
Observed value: 147.5 km/h
